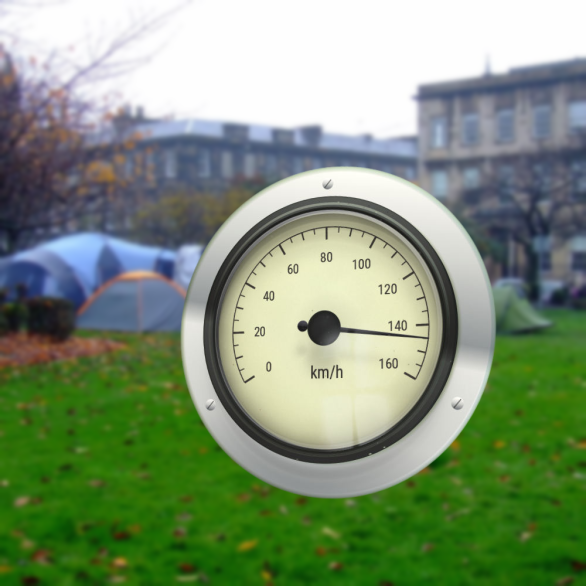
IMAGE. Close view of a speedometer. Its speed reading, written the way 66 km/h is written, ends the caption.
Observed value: 145 km/h
